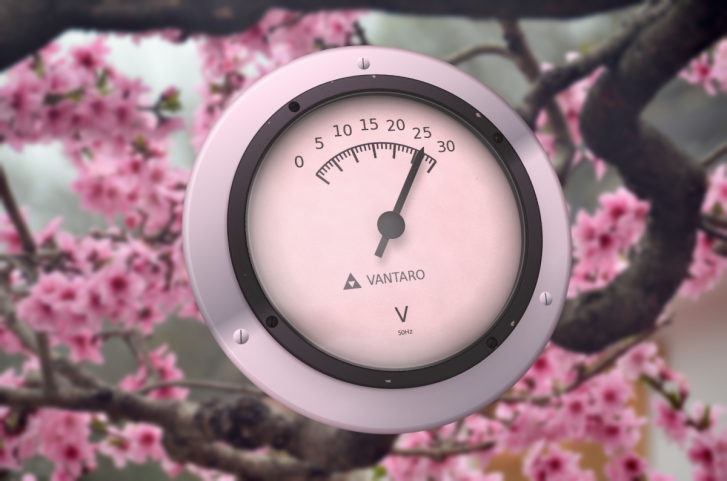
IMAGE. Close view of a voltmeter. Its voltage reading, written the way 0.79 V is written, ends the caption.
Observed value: 26 V
